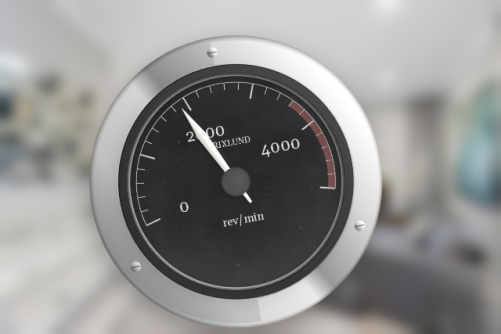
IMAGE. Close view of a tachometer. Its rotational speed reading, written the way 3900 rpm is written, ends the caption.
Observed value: 1900 rpm
